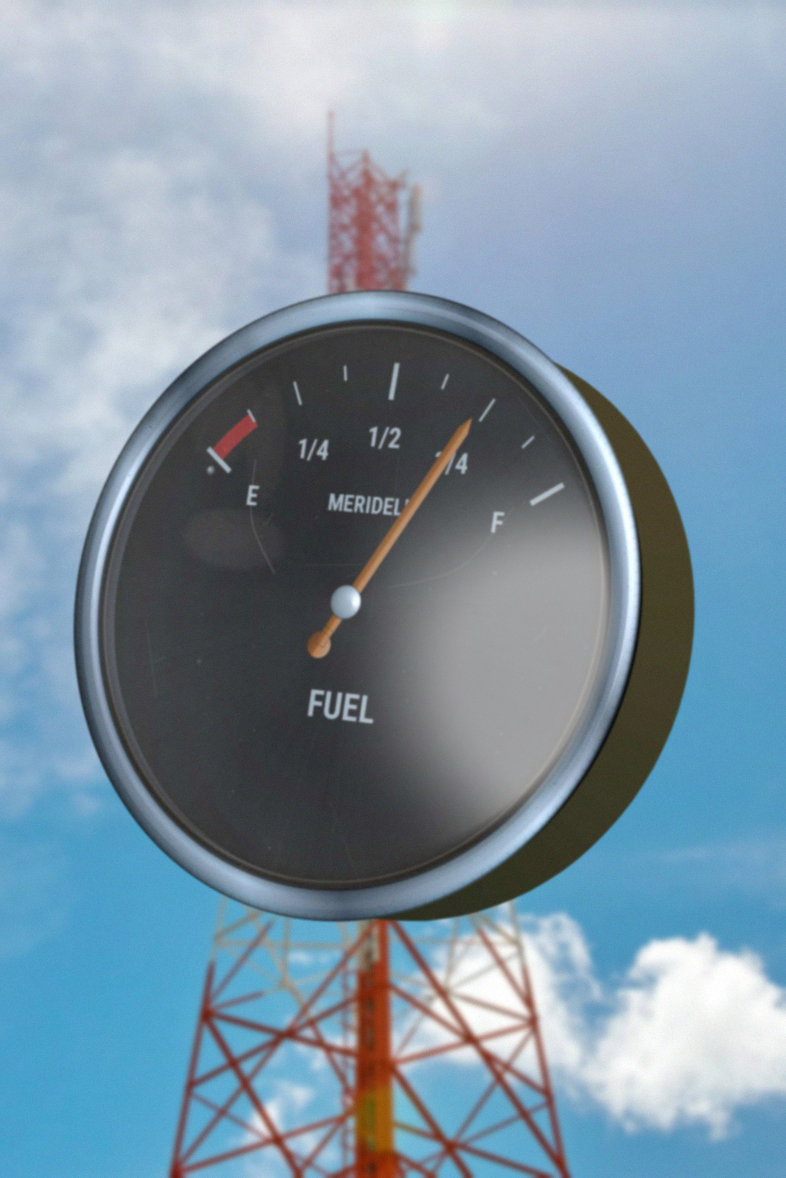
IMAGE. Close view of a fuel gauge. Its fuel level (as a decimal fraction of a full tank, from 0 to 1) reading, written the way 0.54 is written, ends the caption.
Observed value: 0.75
